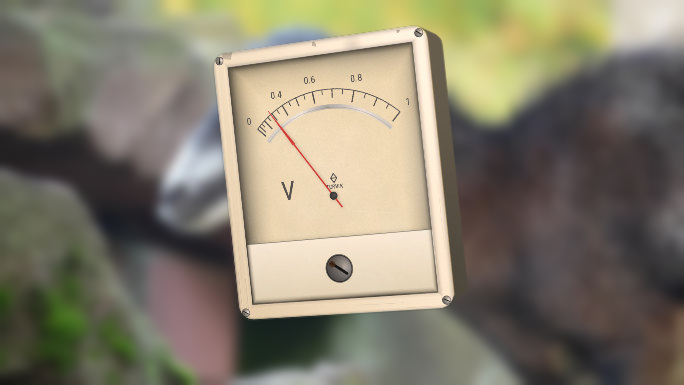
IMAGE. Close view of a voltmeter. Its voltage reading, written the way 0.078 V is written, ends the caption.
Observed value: 0.3 V
